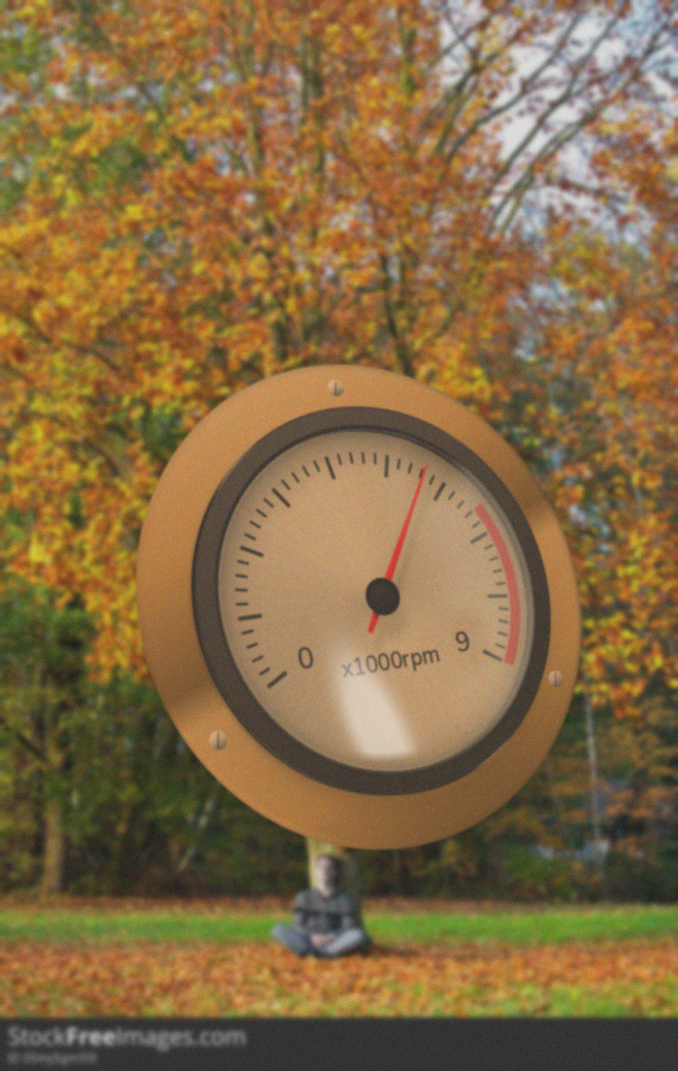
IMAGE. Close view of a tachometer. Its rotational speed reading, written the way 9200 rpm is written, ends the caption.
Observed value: 5600 rpm
